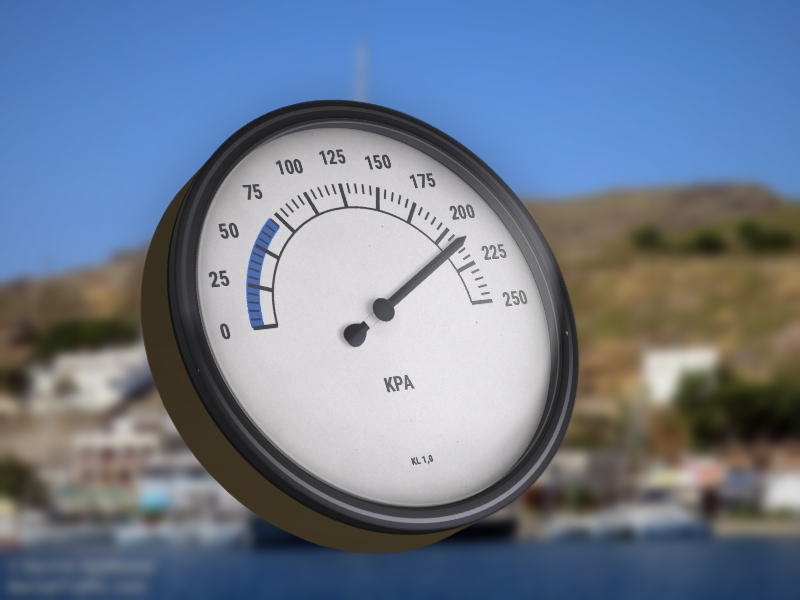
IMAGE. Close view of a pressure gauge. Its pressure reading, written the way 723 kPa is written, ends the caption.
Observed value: 210 kPa
